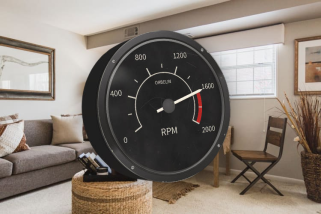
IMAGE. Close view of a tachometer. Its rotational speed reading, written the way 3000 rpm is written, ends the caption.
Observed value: 1600 rpm
